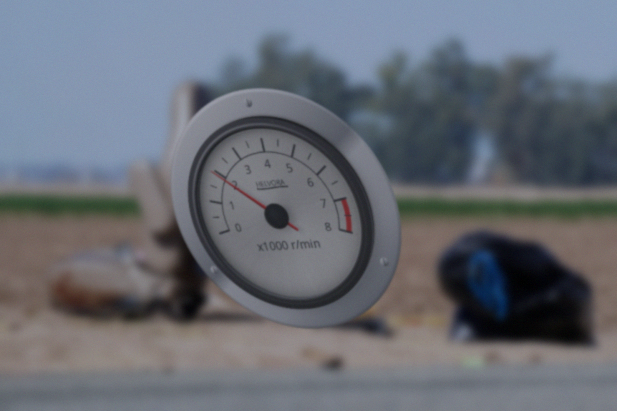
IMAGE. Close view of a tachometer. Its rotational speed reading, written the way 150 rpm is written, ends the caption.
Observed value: 2000 rpm
